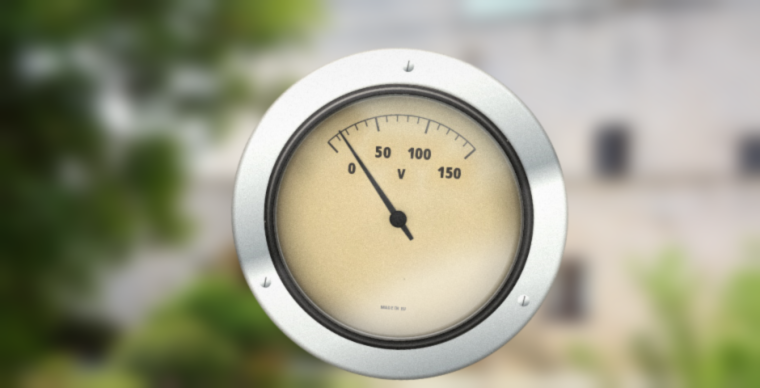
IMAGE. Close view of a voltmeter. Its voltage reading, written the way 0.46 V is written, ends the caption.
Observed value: 15 V
